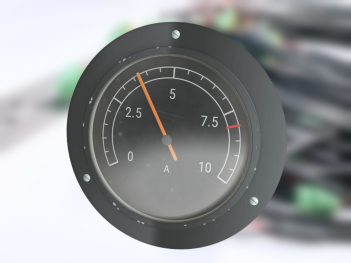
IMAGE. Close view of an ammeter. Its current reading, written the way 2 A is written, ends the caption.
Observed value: 3.75 A
